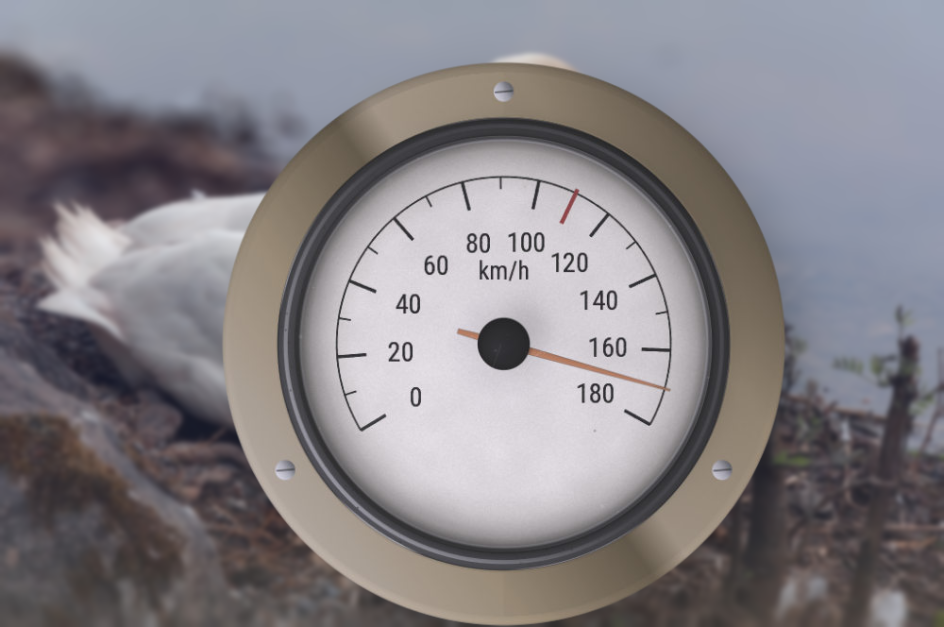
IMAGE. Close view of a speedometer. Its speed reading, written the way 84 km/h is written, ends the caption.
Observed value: 170 km/h
